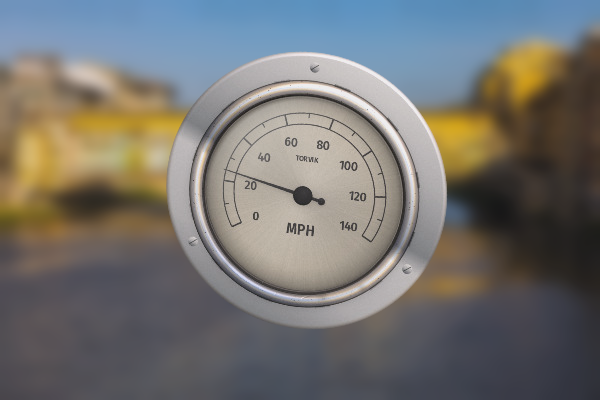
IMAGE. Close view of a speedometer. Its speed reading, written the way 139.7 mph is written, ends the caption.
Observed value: 25 mph
